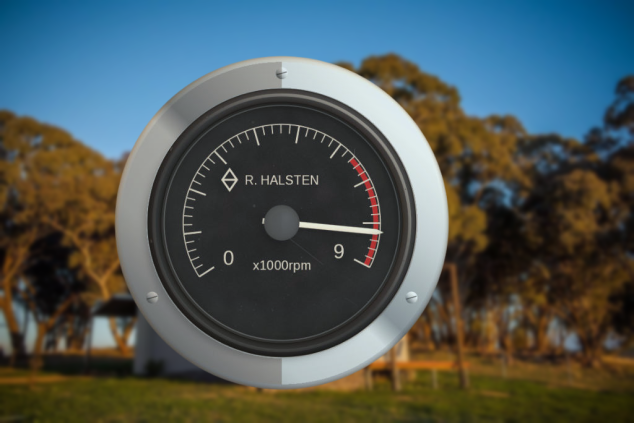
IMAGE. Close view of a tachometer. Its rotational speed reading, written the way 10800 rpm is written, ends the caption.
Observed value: 8200 rpm
